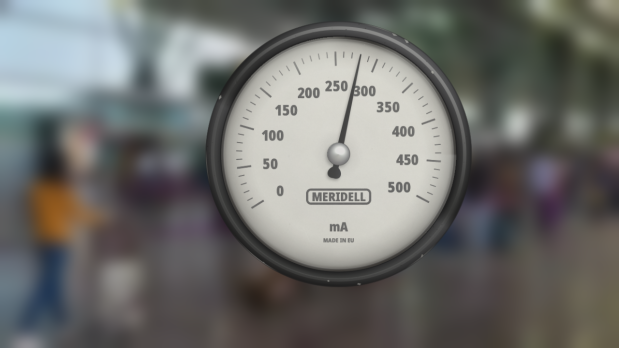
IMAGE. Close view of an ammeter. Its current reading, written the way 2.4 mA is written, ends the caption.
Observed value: 280 mA
